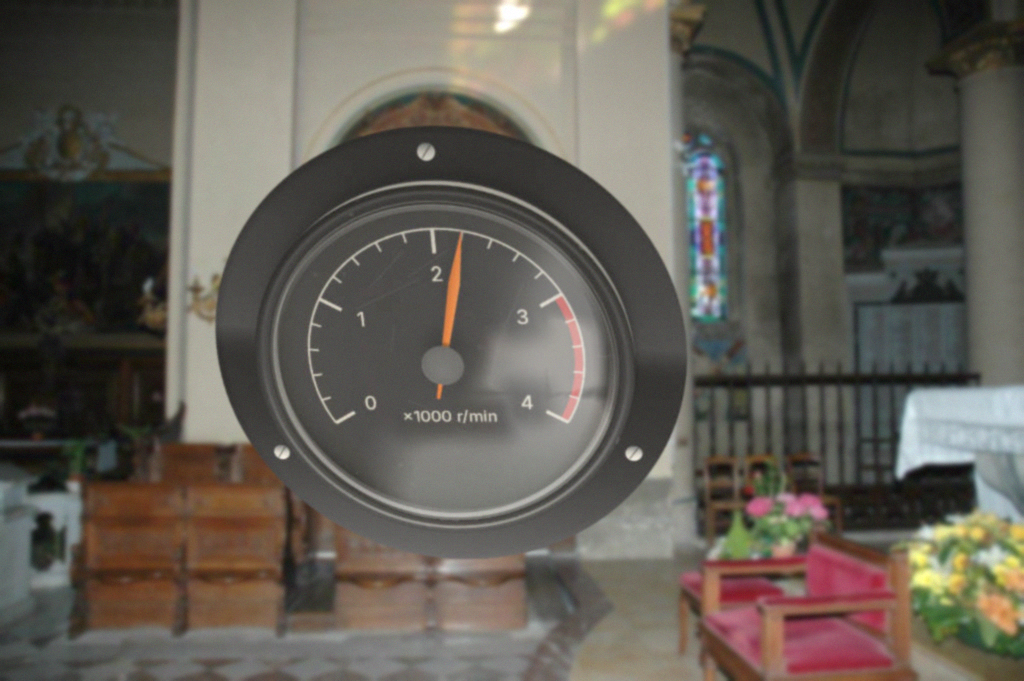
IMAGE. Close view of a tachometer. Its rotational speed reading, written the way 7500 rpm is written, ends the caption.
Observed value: 2200 rpm
